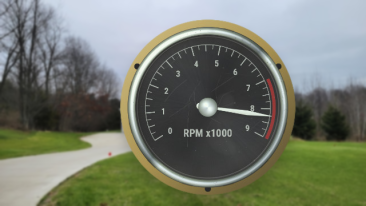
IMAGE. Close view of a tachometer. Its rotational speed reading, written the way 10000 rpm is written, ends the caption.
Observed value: 8250 rpm
